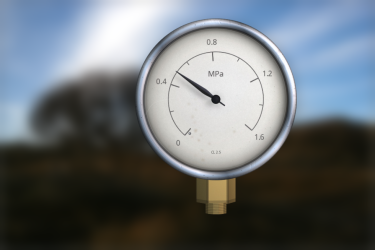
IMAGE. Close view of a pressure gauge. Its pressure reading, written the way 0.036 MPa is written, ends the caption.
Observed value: 0.5 MPa
